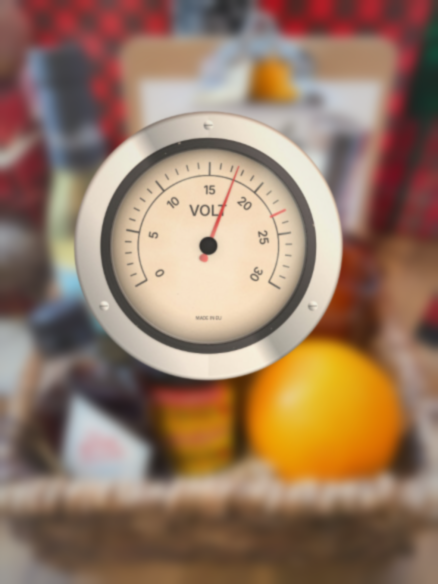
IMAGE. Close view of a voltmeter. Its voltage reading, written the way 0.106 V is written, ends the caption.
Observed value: 17.5 V
